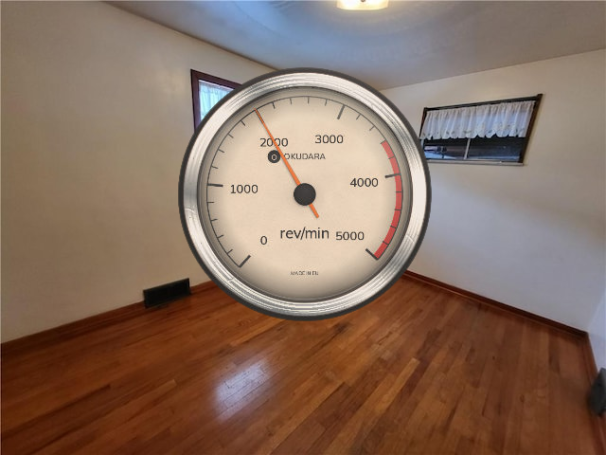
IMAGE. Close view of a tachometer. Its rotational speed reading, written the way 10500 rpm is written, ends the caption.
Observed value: 2000 rpm
